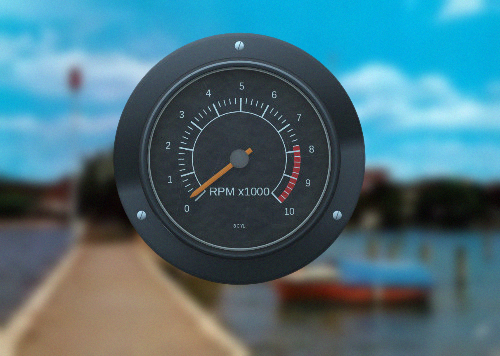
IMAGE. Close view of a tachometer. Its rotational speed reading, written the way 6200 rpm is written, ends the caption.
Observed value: 200 rpm
